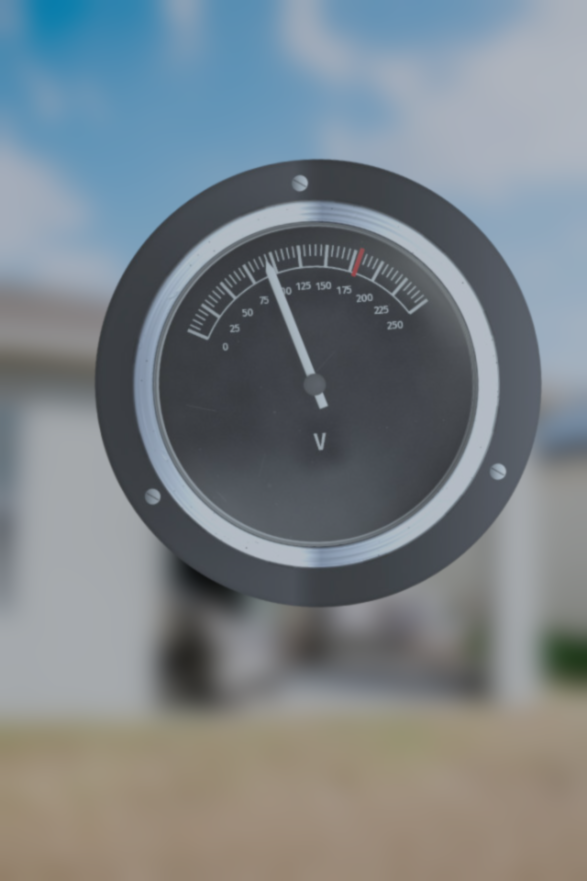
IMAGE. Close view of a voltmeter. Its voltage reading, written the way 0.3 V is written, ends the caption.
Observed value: 95 V
